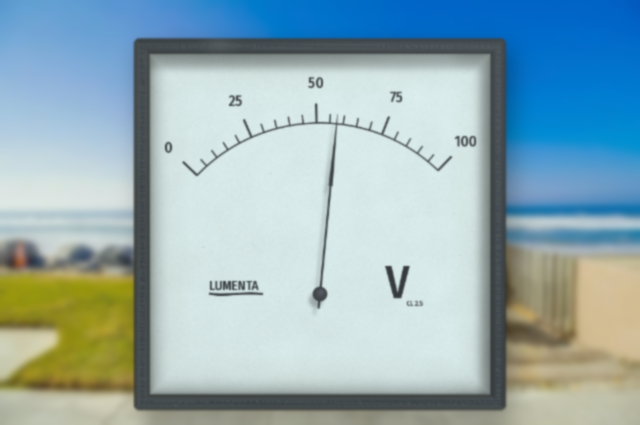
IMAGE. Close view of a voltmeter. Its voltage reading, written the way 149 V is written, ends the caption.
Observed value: 57.5 V
